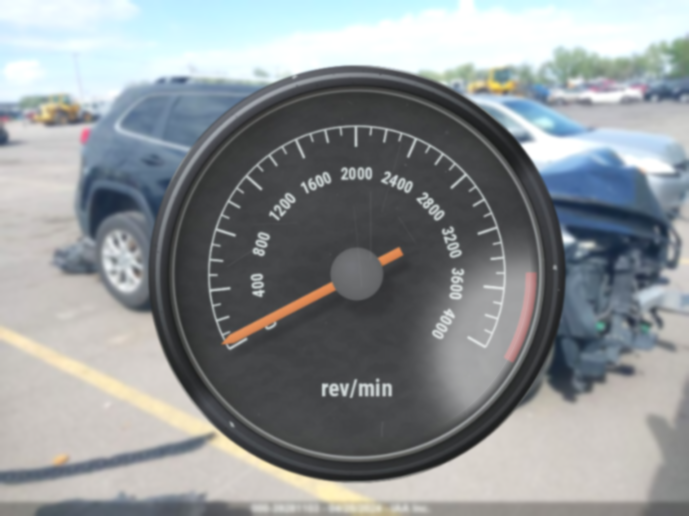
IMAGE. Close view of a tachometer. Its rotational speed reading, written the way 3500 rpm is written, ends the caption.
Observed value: 50 rpm
